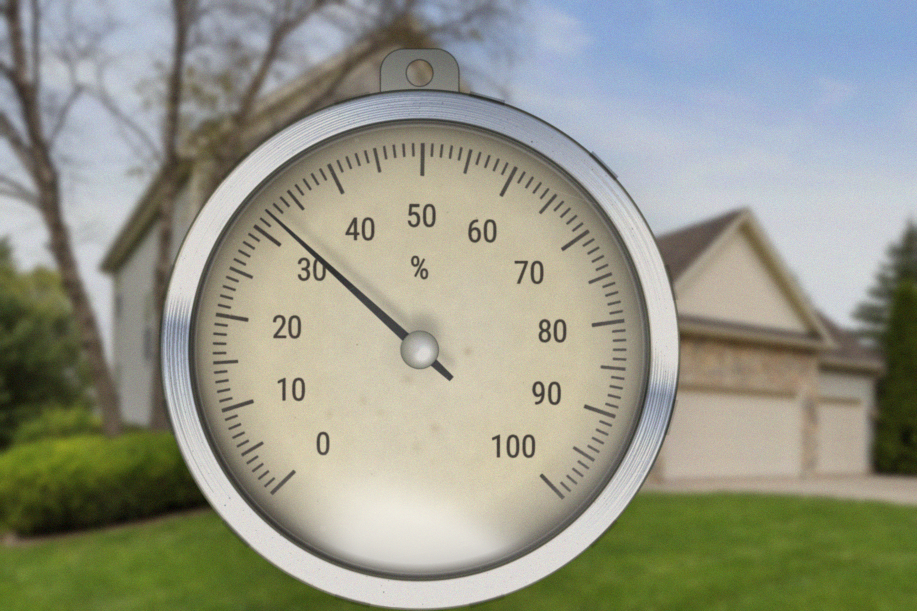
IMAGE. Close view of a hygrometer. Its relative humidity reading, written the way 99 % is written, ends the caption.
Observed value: 32 %
